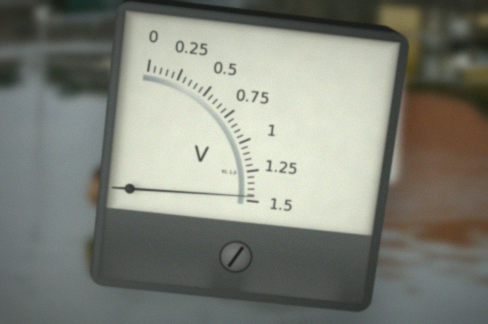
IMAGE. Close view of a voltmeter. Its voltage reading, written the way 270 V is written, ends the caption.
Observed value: 1.45 V
